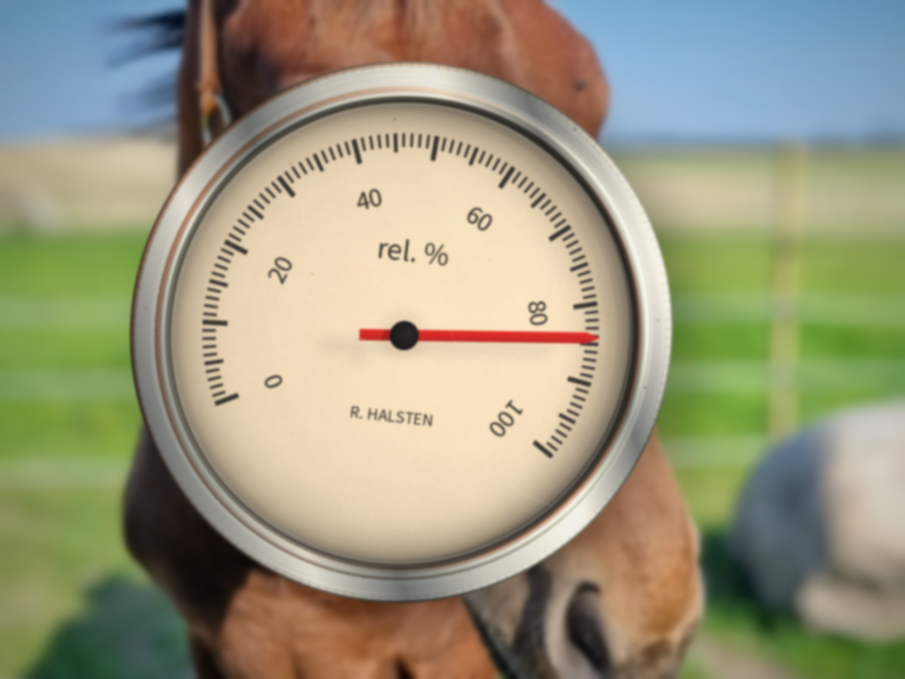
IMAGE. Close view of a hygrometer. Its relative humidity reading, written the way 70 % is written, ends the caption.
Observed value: 84 %
